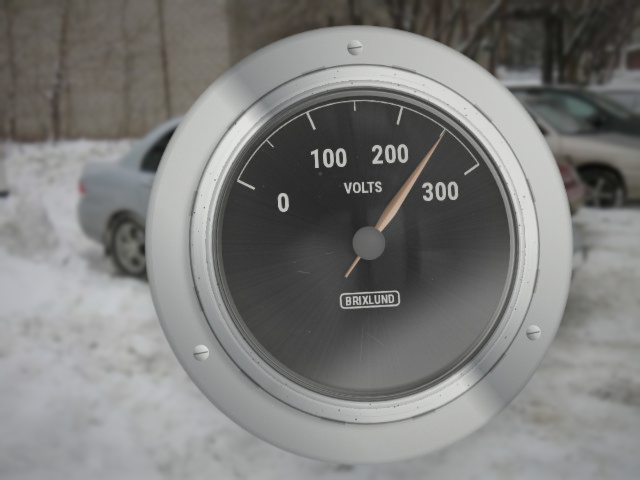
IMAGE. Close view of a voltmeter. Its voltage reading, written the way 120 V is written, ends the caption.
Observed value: 250 V
